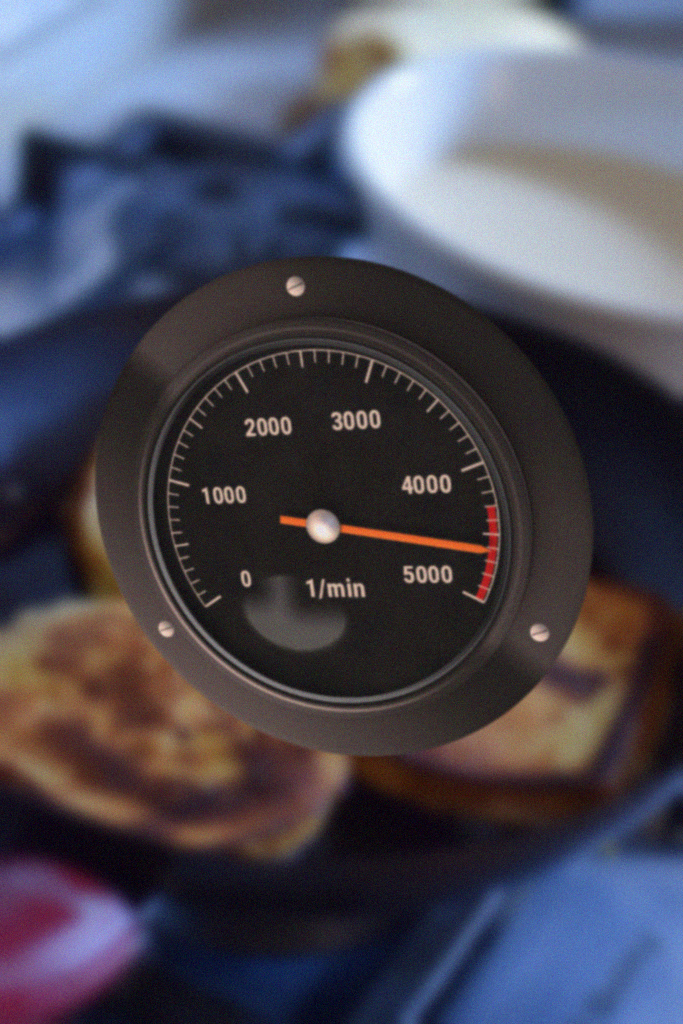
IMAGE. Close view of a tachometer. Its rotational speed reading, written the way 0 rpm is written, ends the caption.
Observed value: 4600 rpm
